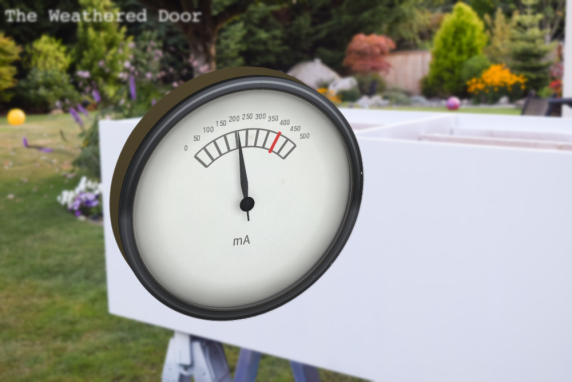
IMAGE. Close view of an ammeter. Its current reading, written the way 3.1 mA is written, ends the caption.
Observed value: 200 mA
